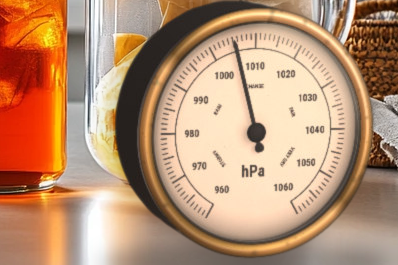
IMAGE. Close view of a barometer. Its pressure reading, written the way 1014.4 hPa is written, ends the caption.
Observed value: 1005 hPa
